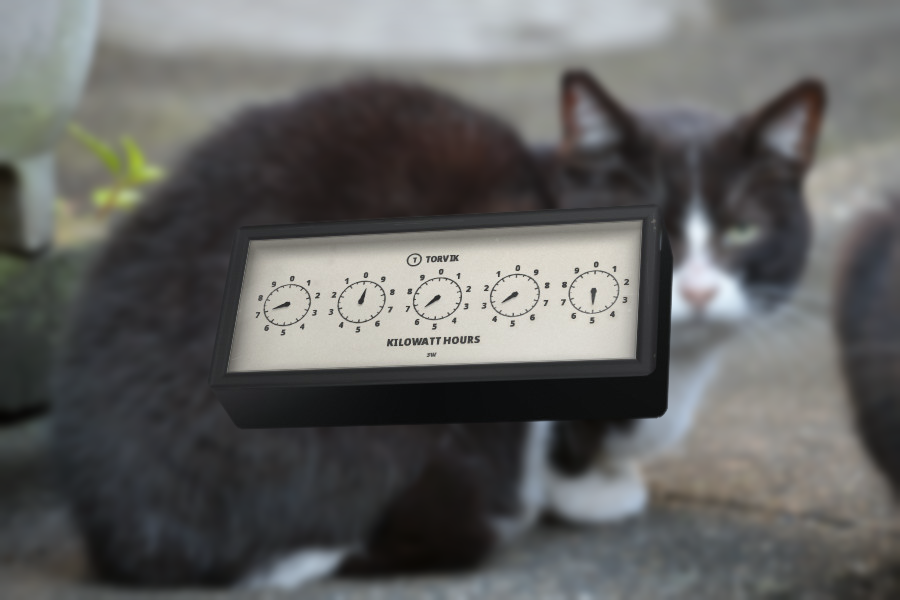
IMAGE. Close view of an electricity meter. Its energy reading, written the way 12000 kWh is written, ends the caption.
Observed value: 69635 kWh
